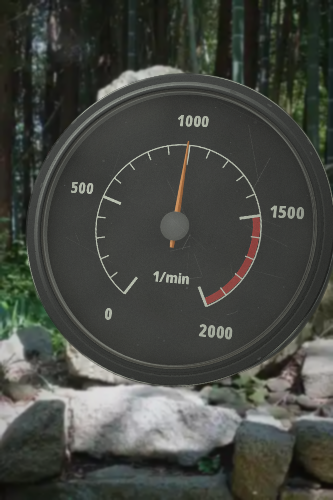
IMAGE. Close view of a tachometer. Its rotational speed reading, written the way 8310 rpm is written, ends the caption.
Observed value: 1000 rpm
